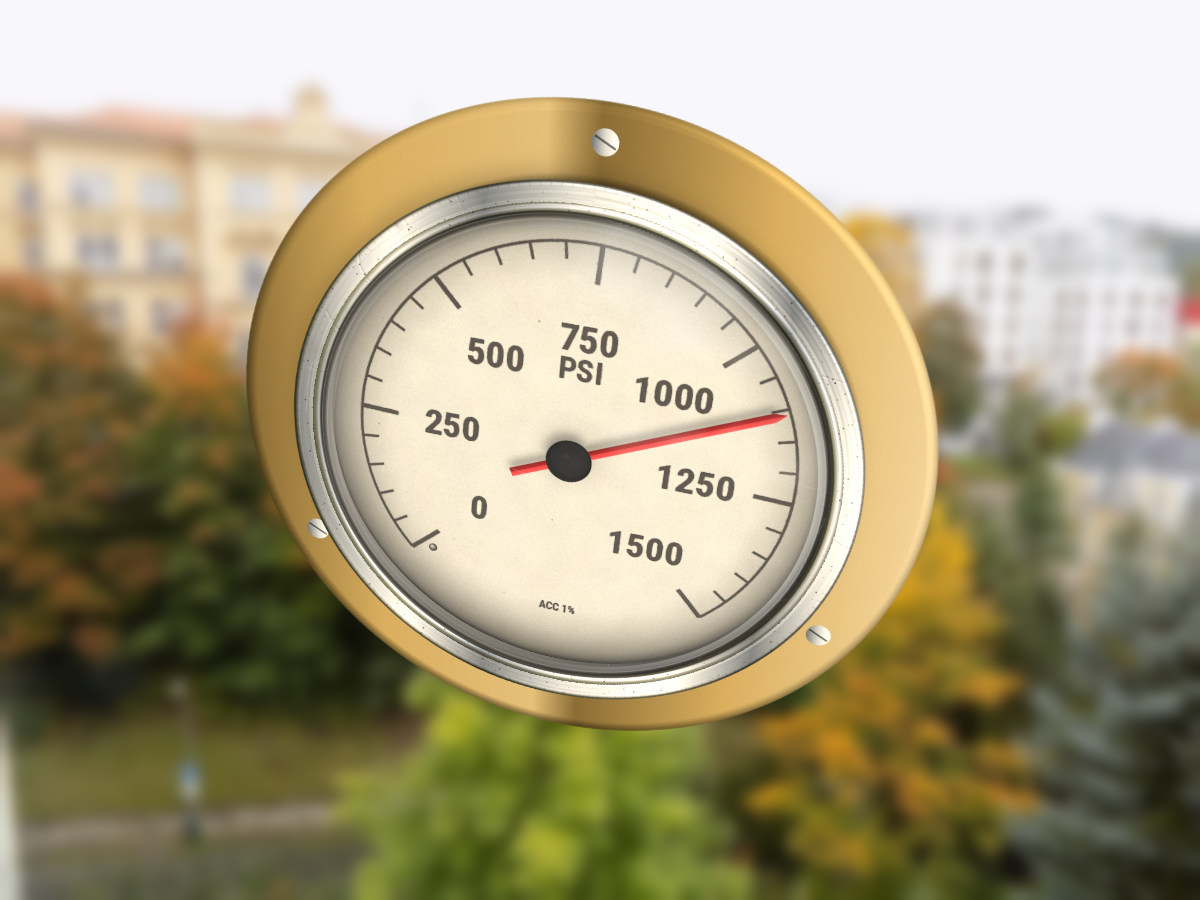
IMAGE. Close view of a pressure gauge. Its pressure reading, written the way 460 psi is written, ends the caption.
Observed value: 1100 psi
